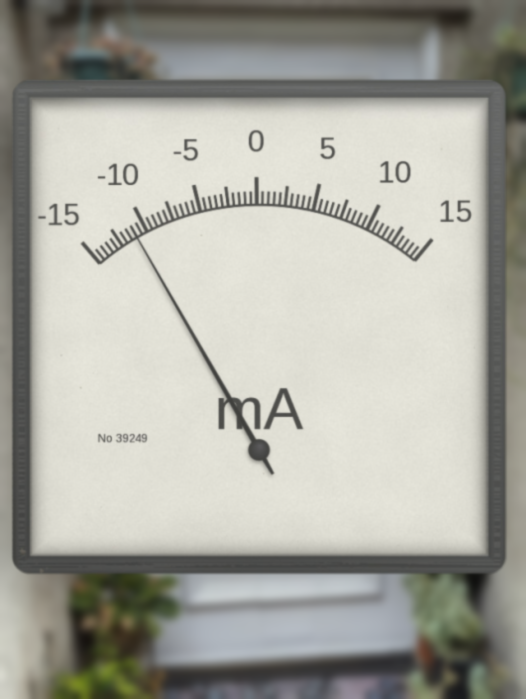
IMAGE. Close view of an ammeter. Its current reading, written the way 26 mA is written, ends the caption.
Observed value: -11 mA
